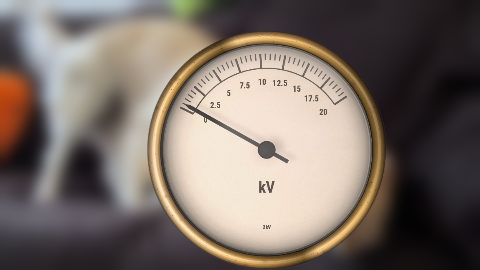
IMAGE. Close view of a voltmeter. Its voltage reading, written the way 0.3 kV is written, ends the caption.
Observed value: 0.5 kV
